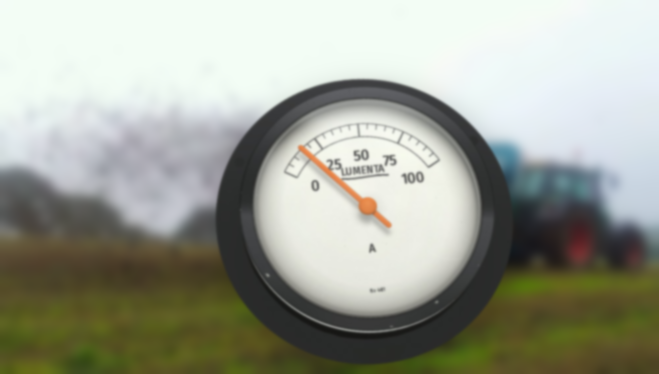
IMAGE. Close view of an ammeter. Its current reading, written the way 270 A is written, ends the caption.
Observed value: 15 A
